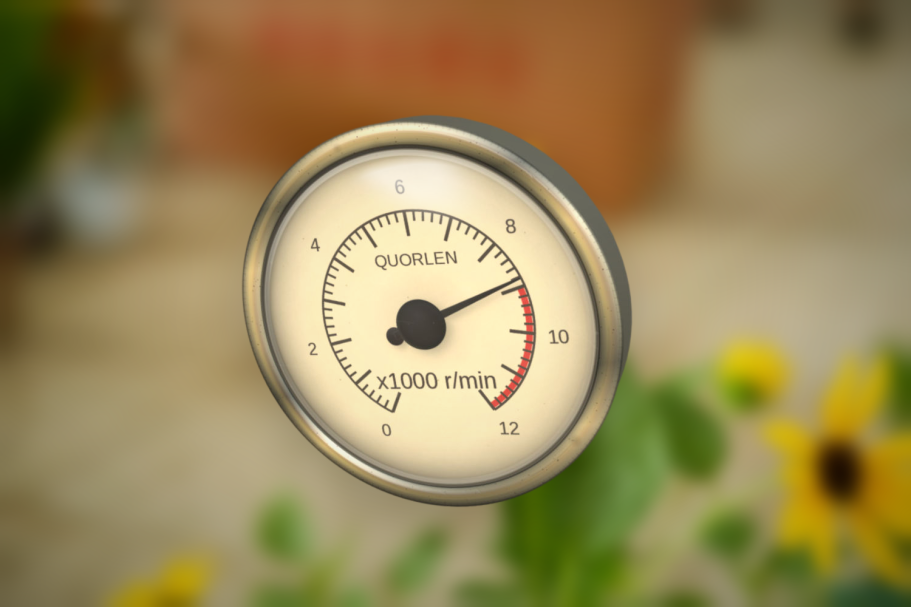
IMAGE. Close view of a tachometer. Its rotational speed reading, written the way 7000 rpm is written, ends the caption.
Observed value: 8800 rpm
